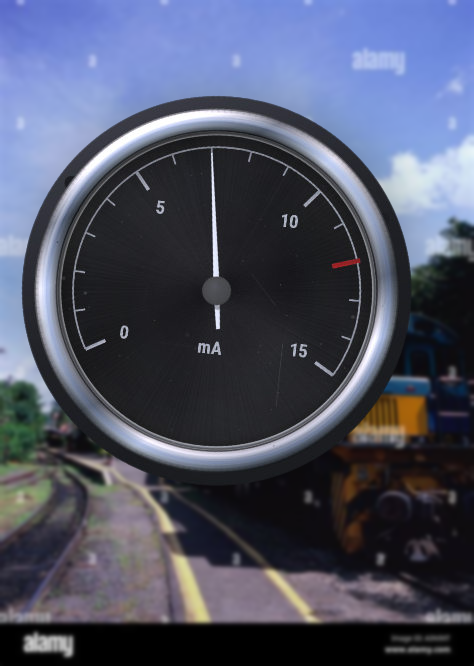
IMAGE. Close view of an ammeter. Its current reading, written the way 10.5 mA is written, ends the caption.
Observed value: 7 mA
